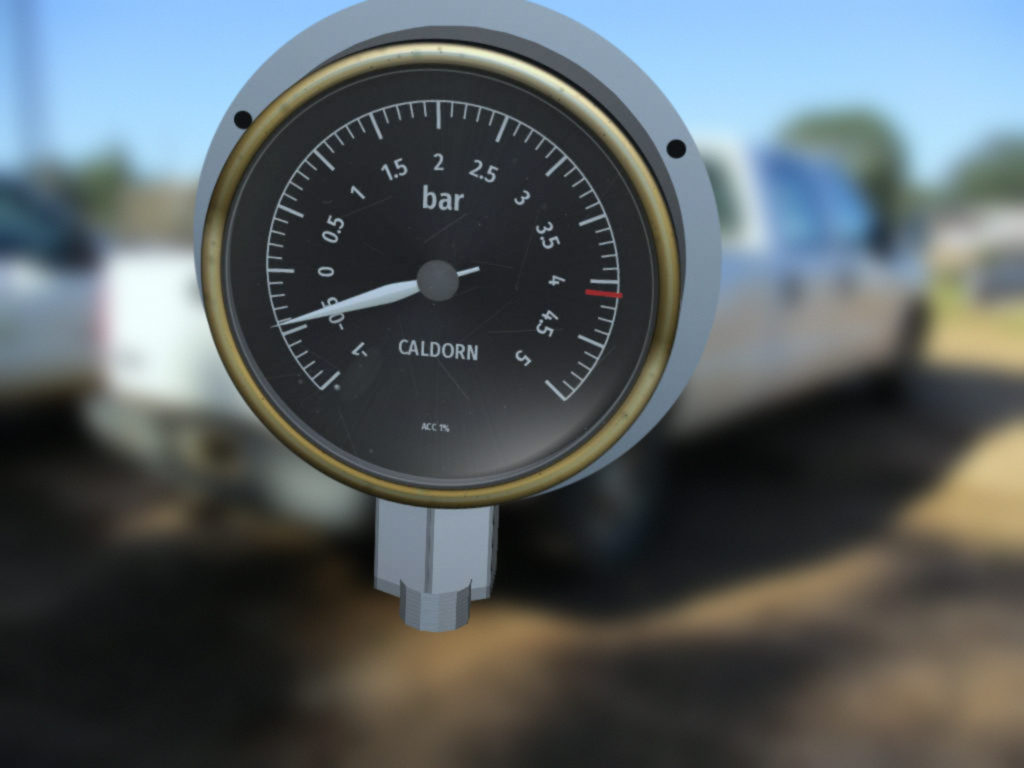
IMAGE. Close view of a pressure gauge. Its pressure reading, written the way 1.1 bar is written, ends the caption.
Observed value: -0.4 bar
